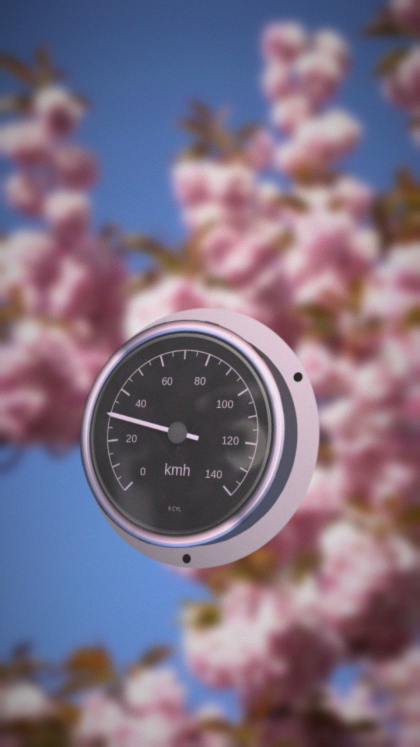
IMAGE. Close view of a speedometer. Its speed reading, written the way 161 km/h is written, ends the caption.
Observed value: 30 km/h
